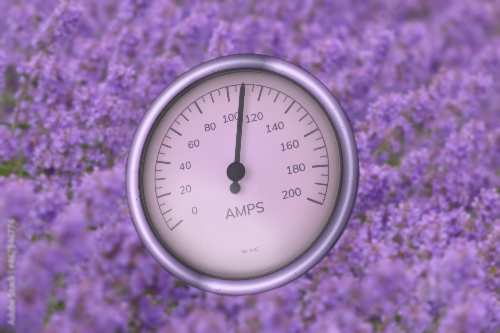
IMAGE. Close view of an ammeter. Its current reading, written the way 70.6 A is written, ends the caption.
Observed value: 110 A
